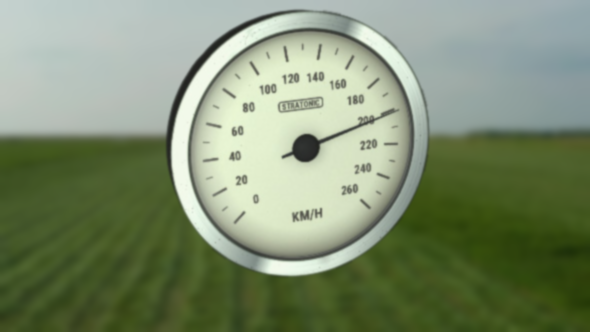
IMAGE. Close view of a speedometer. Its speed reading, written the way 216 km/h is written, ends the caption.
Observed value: 200 km/h
